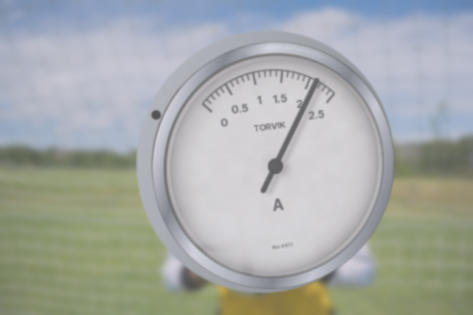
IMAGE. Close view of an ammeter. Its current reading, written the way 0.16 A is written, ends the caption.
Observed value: 2.1 A
